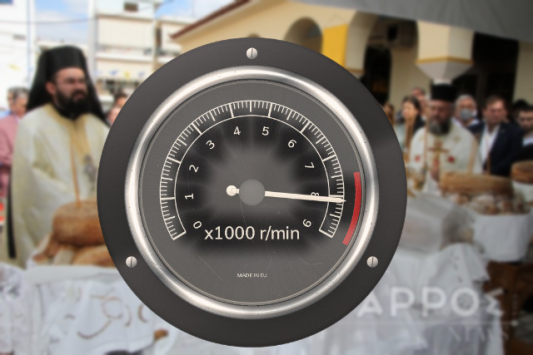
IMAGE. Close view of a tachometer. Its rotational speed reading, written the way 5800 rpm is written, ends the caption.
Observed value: 8100 rpm
